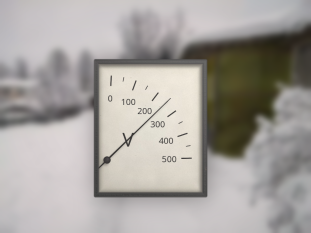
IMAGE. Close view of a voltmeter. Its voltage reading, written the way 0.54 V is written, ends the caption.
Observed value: 250 V
